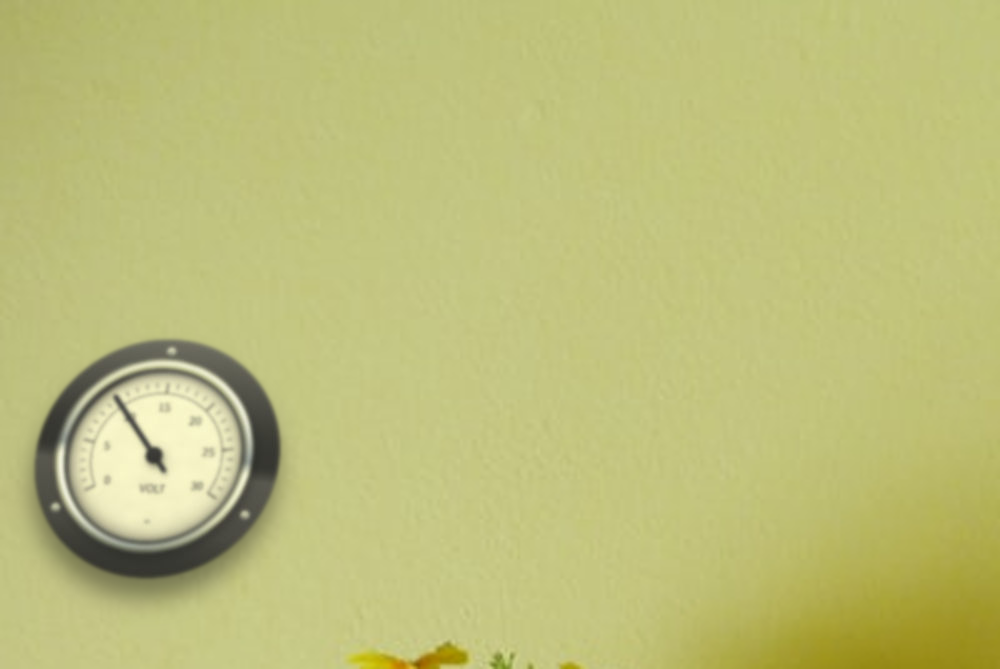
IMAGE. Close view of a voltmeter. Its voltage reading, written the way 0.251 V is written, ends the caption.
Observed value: 10 V
